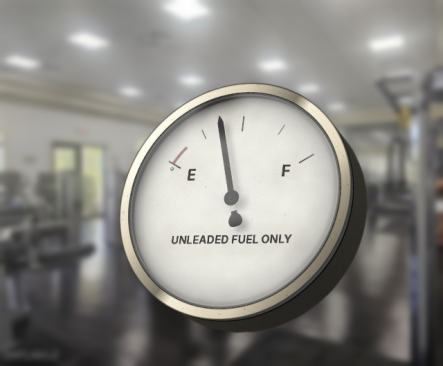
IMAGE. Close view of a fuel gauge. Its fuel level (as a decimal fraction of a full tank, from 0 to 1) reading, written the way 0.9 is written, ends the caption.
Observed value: 0.375
